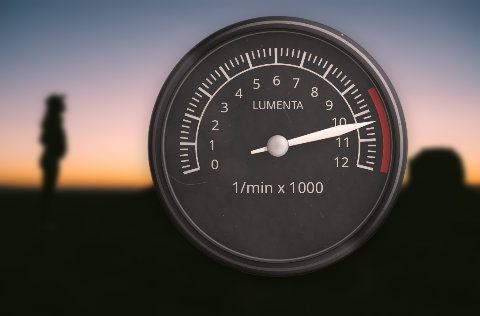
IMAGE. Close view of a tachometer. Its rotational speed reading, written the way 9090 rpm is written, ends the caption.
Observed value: 10400 rpm
